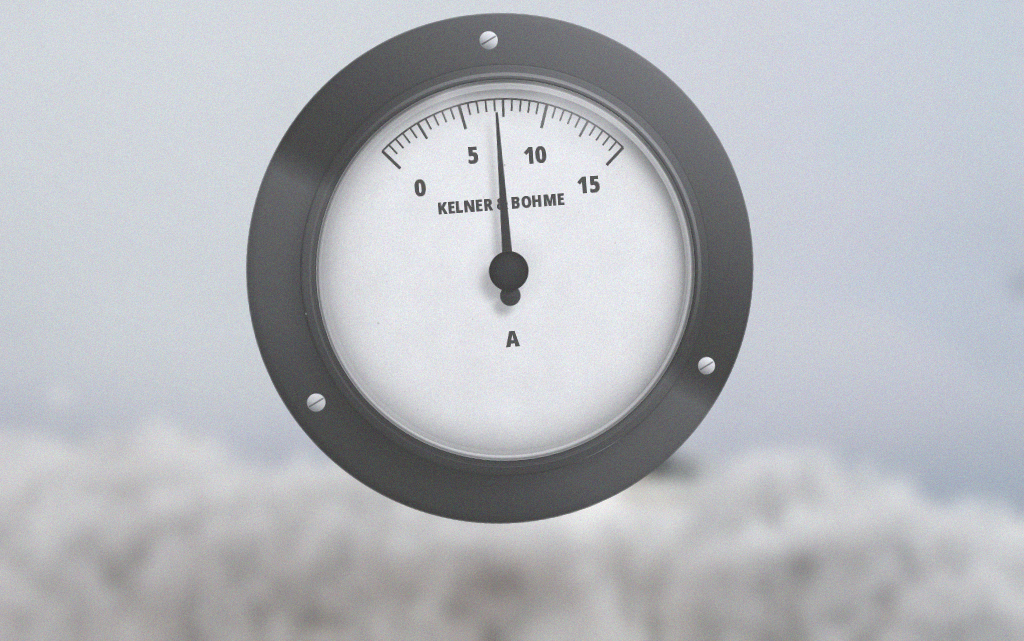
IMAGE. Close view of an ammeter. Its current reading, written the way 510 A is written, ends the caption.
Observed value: 7 A
